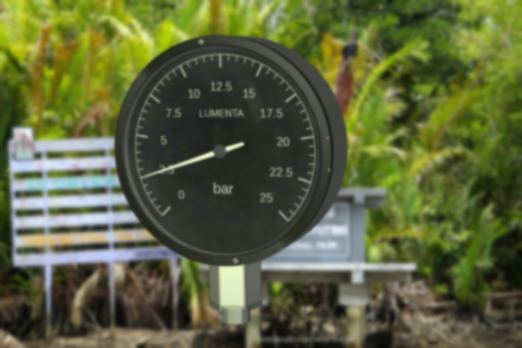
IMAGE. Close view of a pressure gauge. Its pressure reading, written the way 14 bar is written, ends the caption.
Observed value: 2.5 bar
